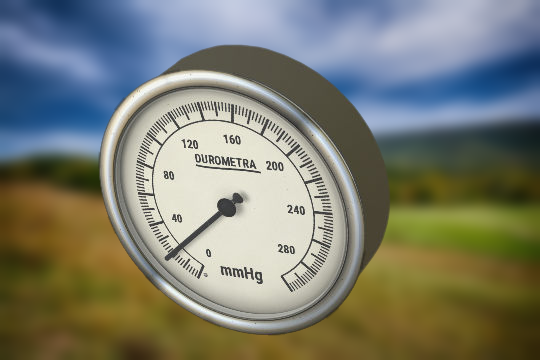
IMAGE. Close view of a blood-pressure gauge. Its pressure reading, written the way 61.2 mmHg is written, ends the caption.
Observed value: 20 mmHg
